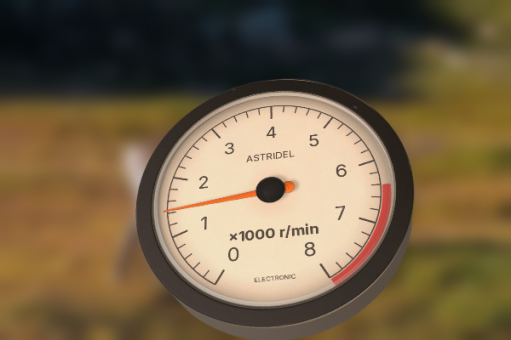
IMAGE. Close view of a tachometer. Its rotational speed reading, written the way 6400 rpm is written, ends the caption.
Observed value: 1400 rpm
